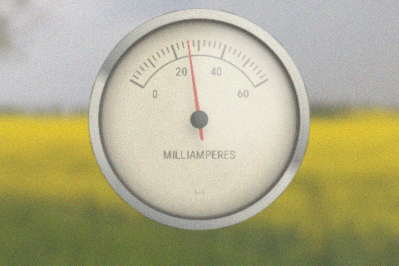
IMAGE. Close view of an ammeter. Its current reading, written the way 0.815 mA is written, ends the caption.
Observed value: 26 mA
